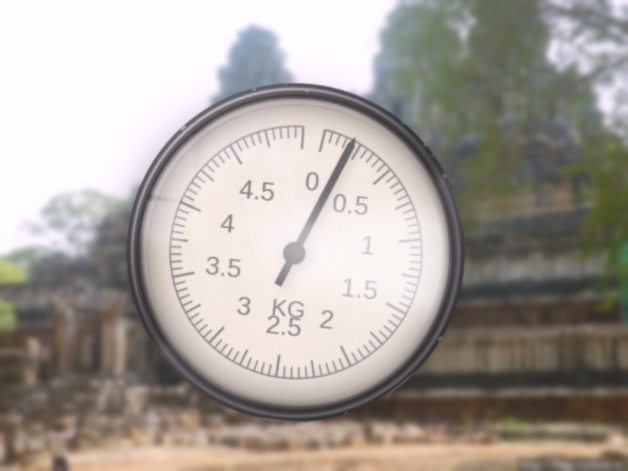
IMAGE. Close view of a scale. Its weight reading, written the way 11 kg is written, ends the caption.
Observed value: 0.2 kg
